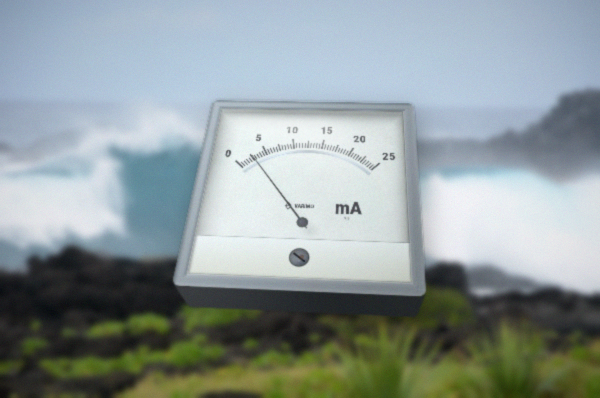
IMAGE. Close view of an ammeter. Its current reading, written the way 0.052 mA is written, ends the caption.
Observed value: 2.5 mA
